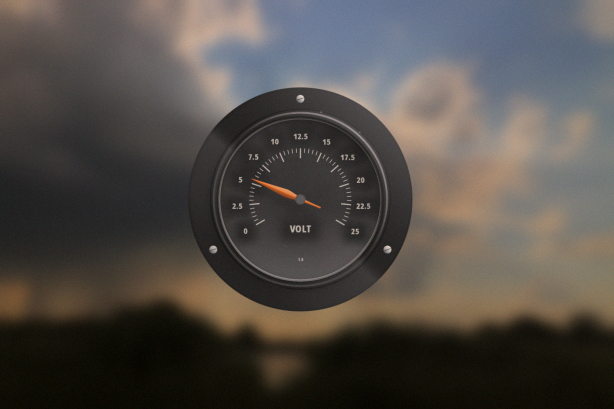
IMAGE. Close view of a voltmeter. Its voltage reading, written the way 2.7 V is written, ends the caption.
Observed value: 5.5 V
